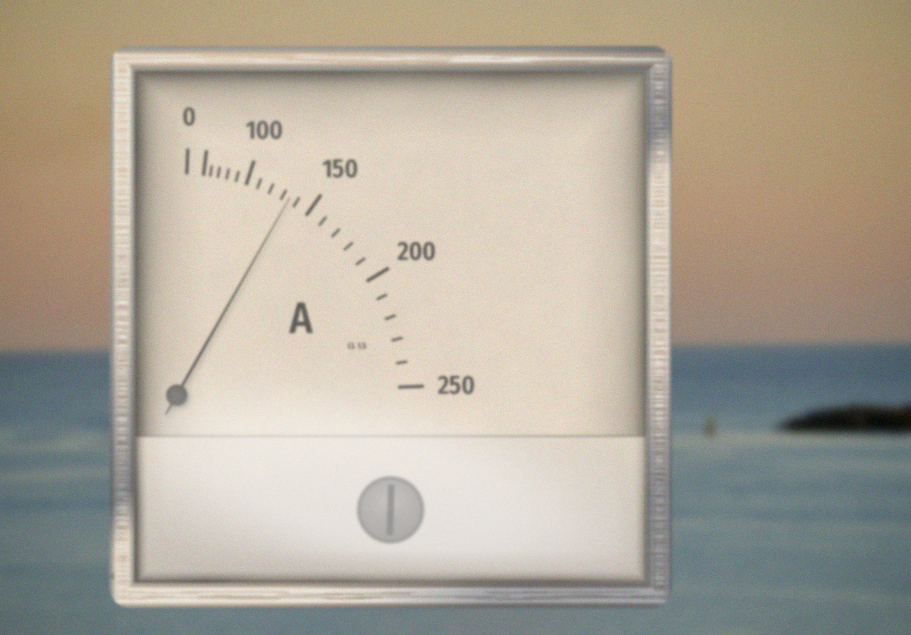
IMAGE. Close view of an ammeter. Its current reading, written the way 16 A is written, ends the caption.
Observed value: 135 A
